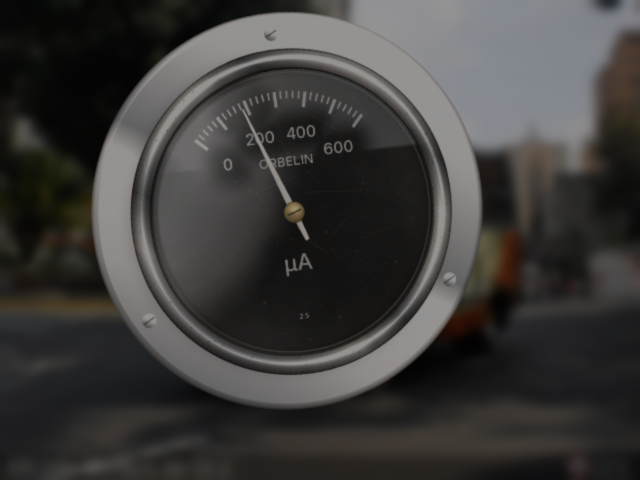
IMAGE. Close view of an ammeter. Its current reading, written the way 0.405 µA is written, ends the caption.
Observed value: 180 µA
